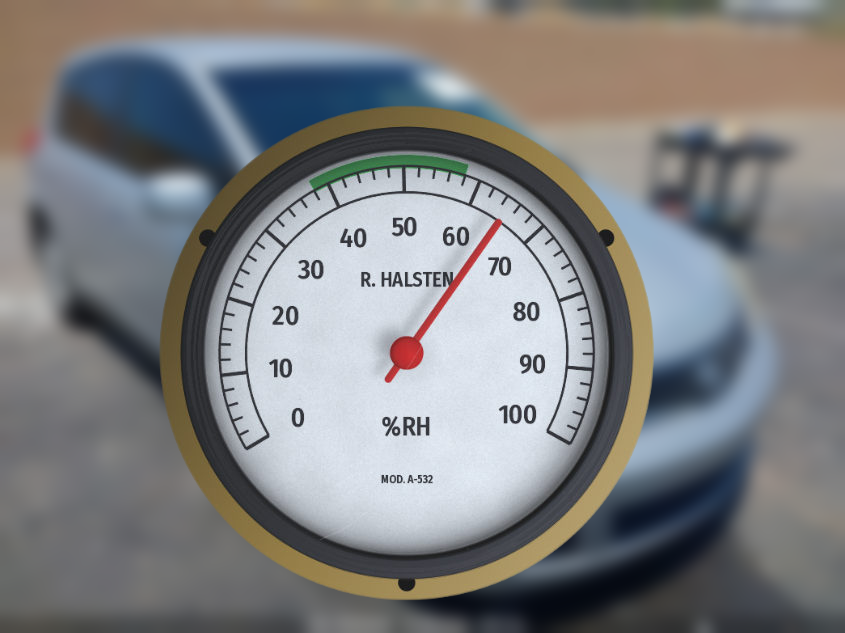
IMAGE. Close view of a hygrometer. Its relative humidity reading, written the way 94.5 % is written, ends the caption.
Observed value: 65 %
